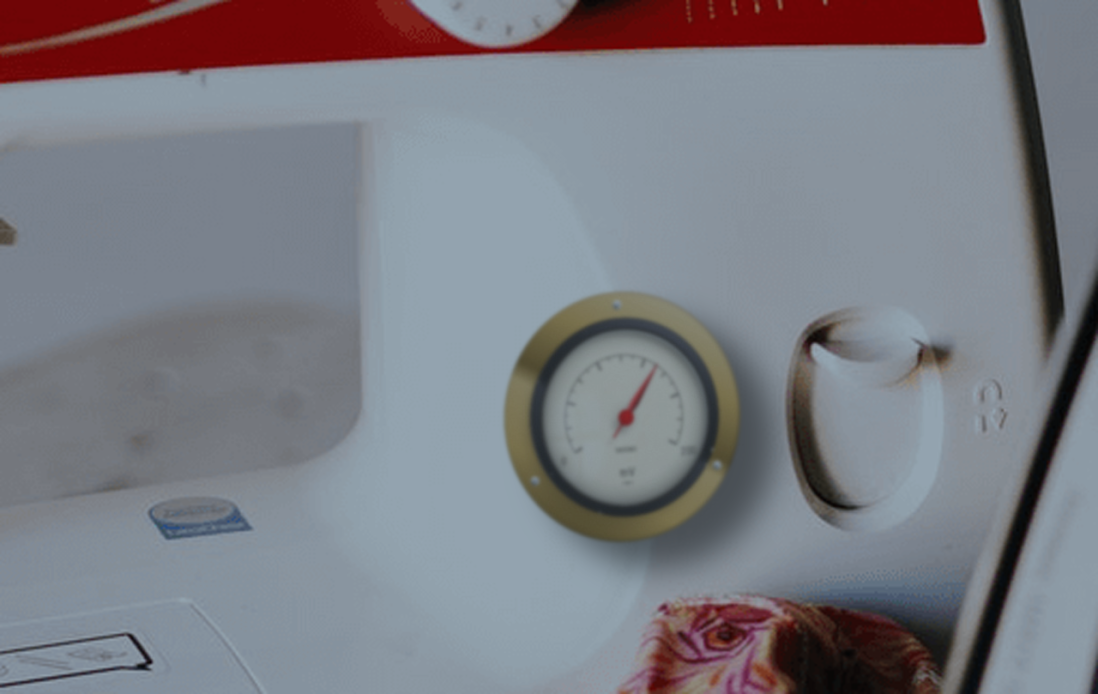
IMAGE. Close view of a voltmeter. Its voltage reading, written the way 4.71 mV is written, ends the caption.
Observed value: 130 mV
